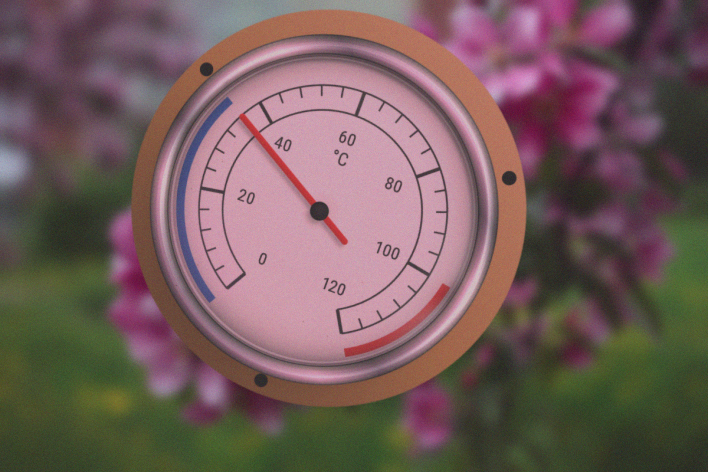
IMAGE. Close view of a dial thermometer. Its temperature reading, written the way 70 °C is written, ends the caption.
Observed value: 36 °C
